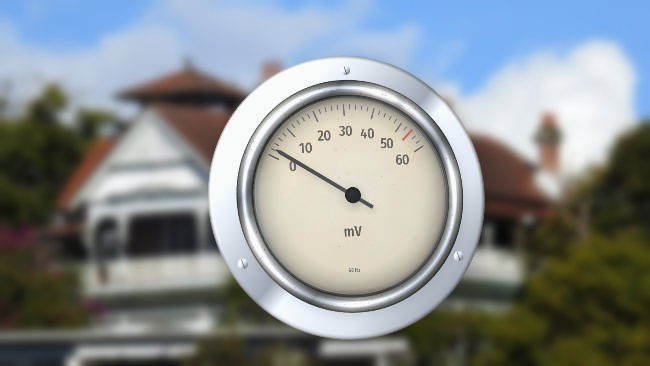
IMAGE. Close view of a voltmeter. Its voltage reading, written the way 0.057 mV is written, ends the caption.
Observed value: 2 mV
